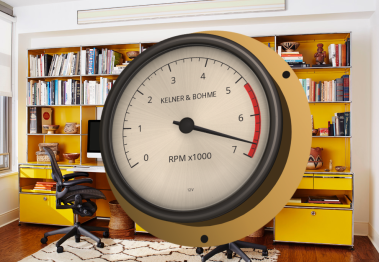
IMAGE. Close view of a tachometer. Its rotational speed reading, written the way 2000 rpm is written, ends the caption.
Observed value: 6700 rpm
